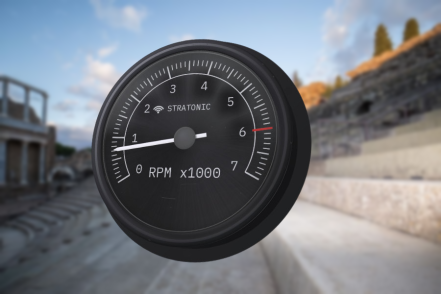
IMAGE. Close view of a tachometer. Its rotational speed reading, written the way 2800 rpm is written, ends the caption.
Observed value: 700 rpm
